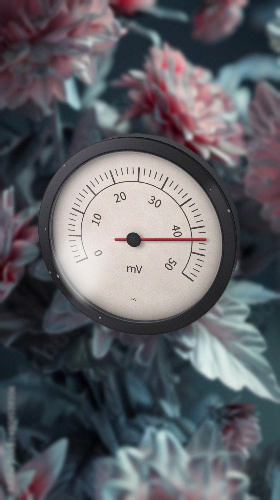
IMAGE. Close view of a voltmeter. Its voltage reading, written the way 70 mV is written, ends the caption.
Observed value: 42 mV
